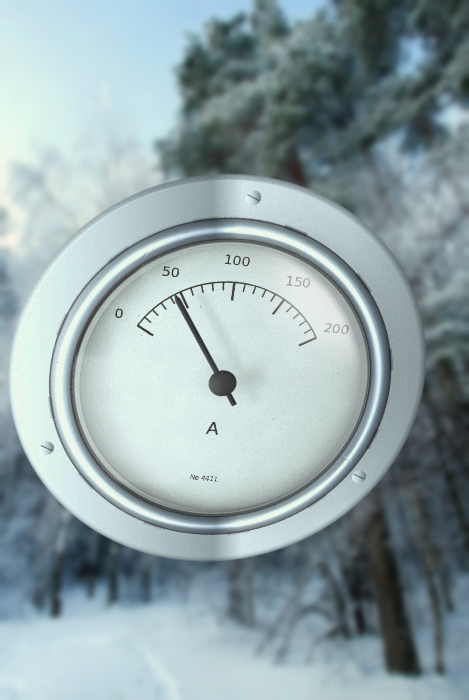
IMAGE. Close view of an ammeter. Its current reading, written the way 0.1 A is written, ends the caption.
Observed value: 45 A
